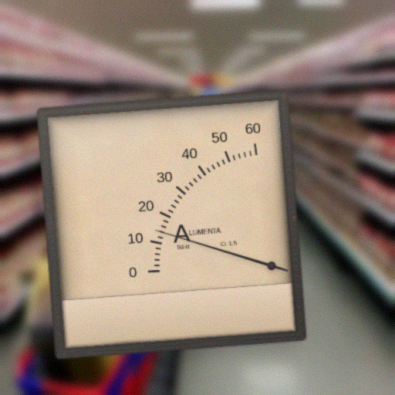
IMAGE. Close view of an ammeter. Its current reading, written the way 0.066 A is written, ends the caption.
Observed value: 14 A
